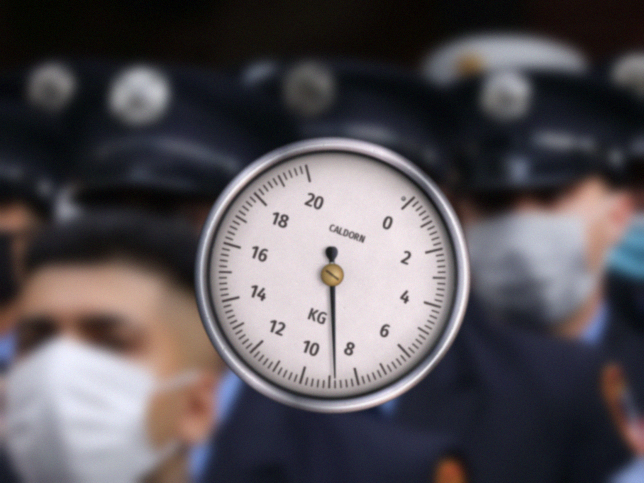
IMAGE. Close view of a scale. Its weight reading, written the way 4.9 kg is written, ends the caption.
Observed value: 8.8 kg
